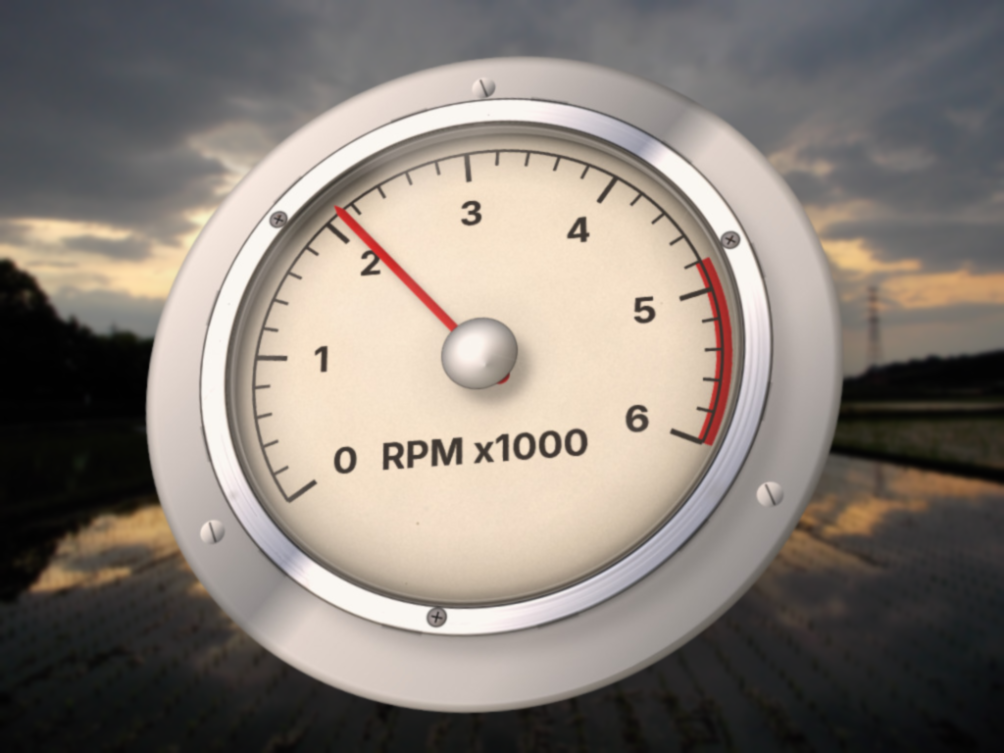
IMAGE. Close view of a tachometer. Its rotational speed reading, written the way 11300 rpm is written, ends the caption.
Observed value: 2100 rpm
